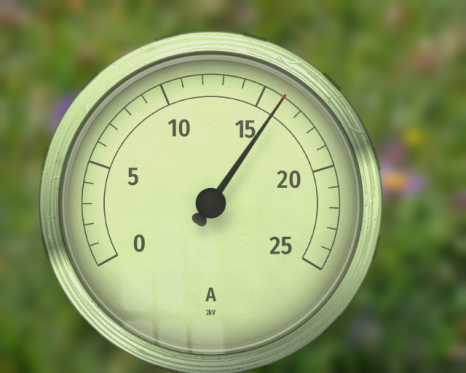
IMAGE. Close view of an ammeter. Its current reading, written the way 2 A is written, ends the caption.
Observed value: 16 A
